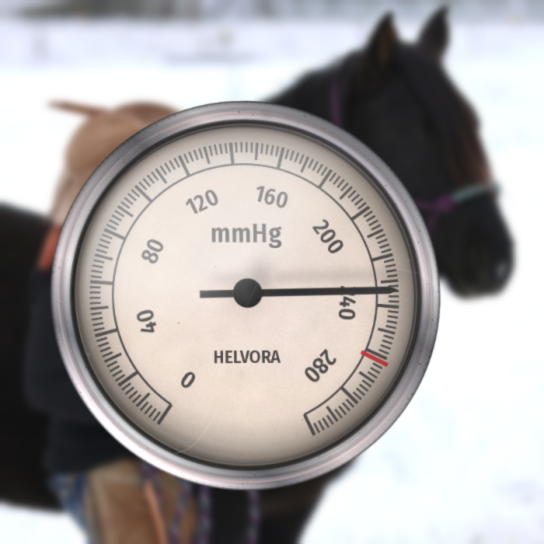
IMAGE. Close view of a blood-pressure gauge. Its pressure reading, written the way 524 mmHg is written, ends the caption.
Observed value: 234 mmHg
